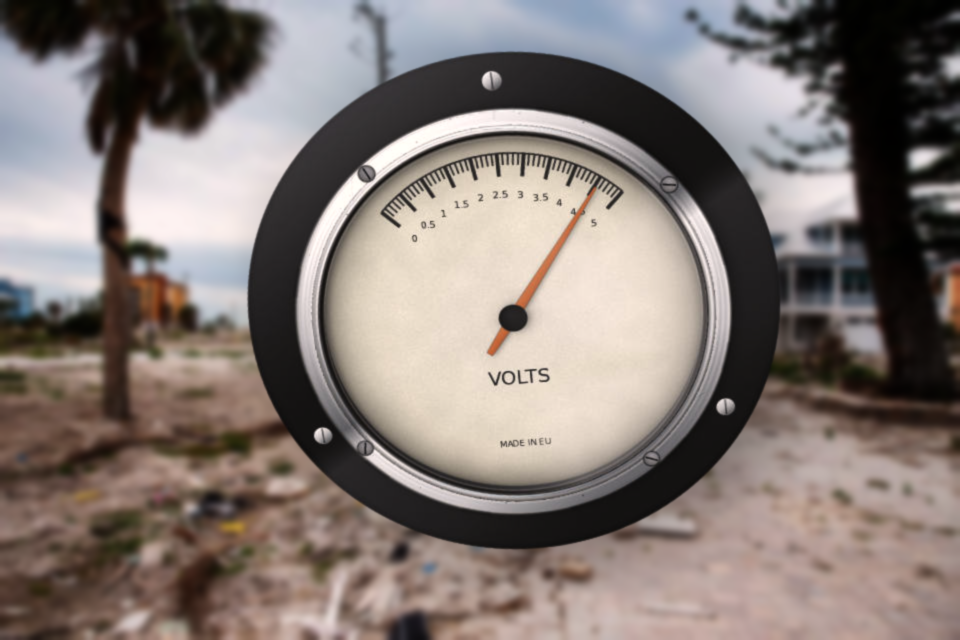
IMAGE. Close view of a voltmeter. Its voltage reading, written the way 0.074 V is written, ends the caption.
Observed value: 4.5 V
